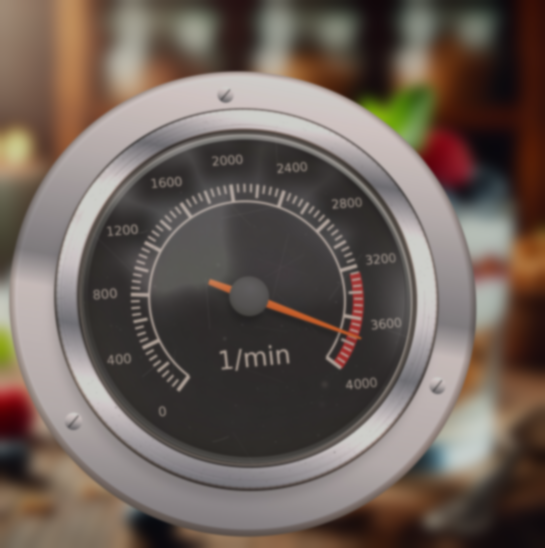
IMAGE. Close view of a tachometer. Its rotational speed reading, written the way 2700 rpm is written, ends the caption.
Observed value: 3750 rpm
